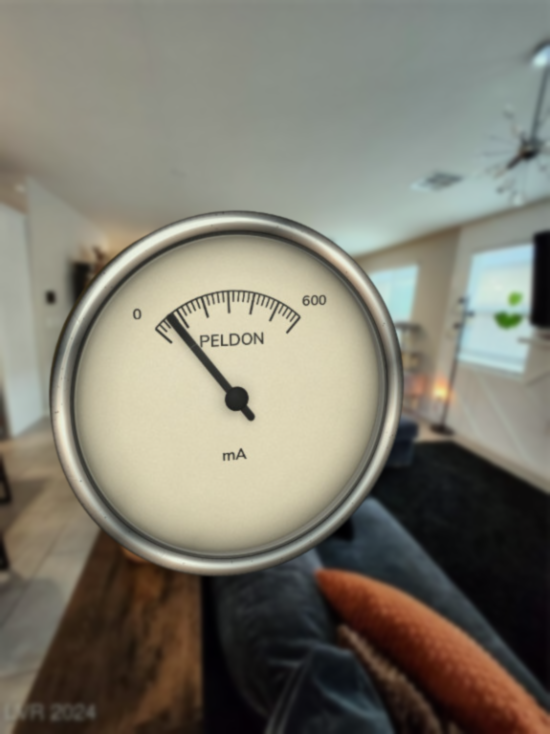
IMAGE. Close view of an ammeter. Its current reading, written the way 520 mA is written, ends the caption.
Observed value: 60 mA
